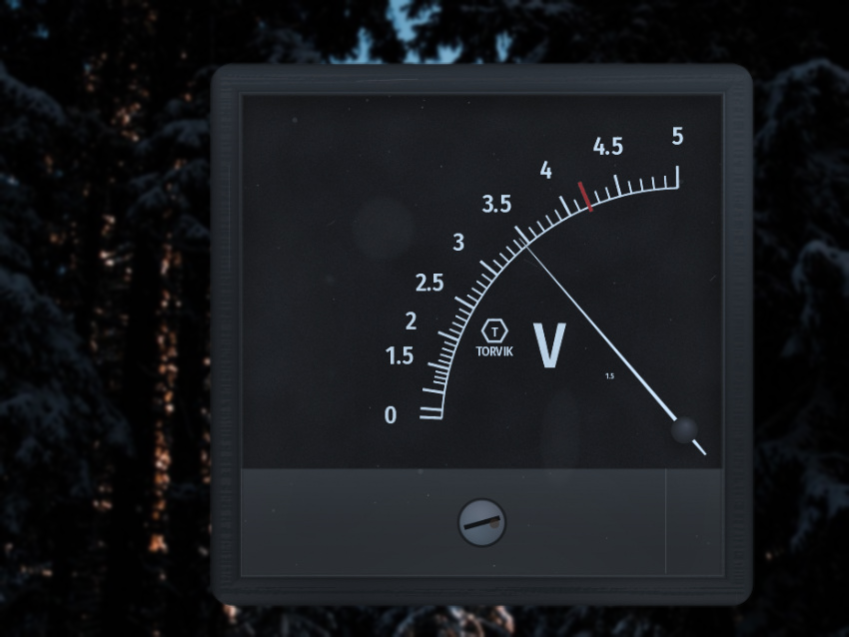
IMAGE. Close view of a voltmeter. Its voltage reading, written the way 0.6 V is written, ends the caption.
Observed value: 3.45 V
